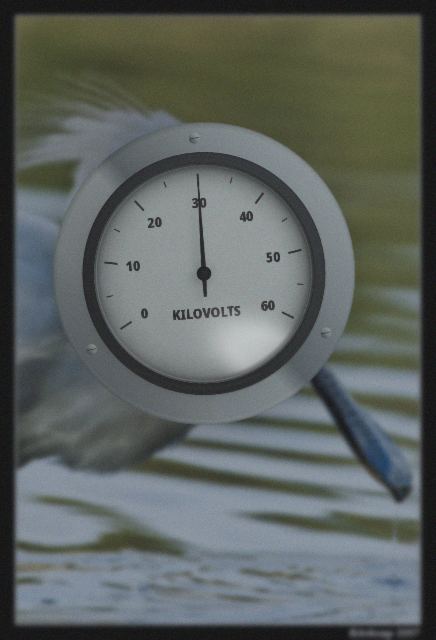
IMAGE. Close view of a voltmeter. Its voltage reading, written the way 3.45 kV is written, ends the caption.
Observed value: 30 kV
